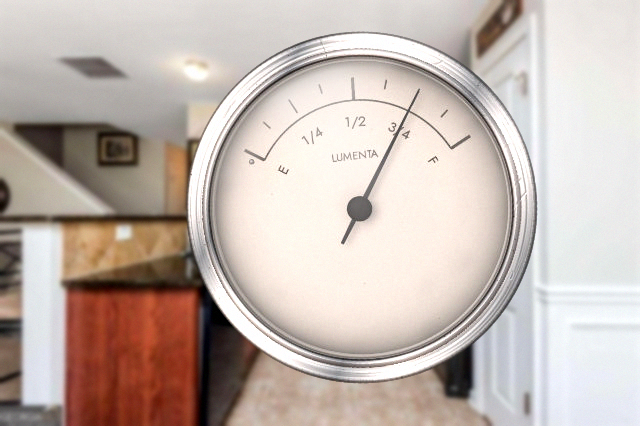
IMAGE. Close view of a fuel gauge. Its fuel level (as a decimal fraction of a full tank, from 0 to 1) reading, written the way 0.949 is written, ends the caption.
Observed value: 0.75
